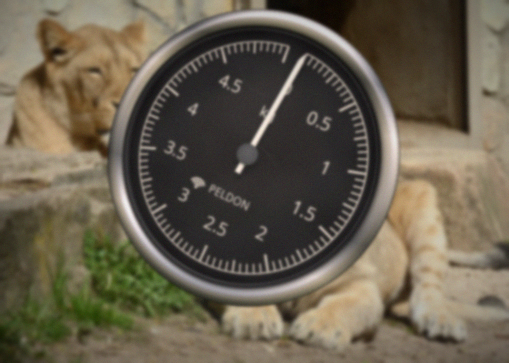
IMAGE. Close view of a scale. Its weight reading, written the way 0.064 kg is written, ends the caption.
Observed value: 0 kg
